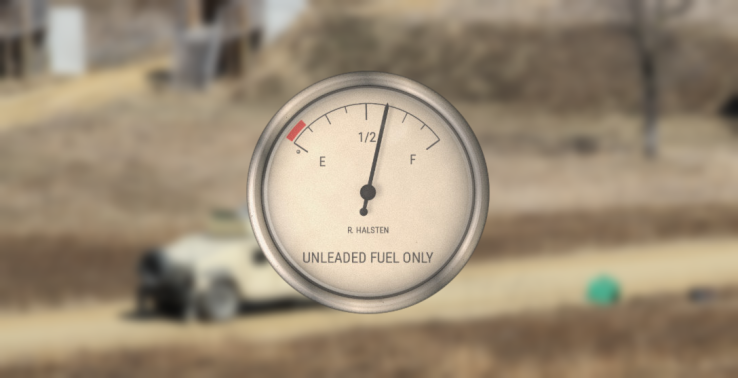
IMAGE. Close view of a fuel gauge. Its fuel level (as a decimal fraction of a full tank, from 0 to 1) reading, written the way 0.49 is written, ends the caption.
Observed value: 0.625
